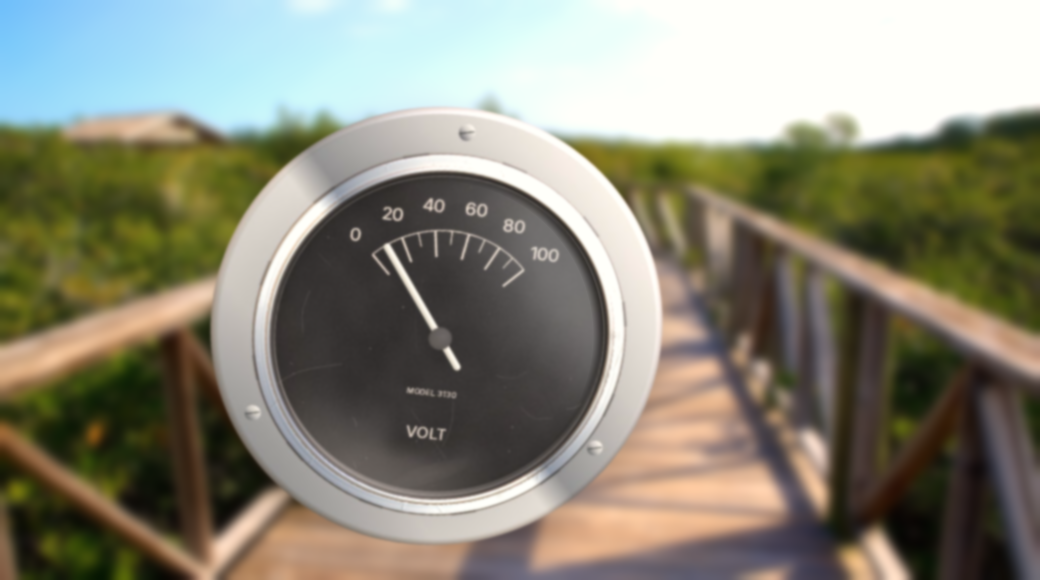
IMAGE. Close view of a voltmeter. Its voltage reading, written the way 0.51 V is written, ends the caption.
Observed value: 10 V
